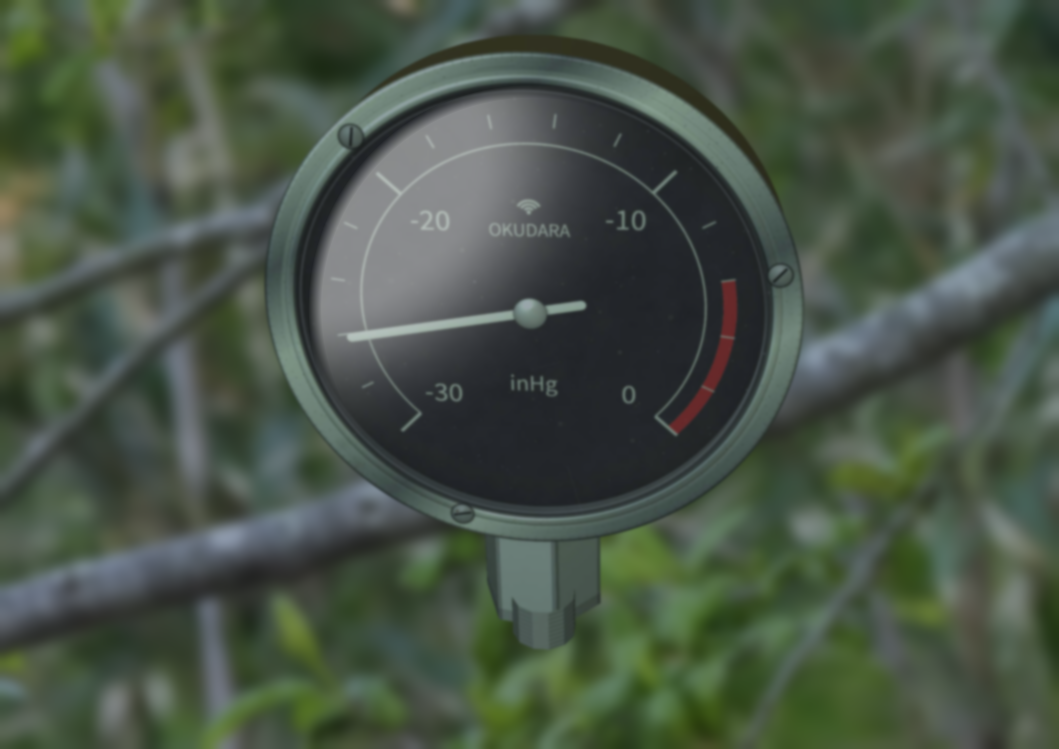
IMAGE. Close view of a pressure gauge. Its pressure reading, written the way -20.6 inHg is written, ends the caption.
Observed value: -26 inHg
